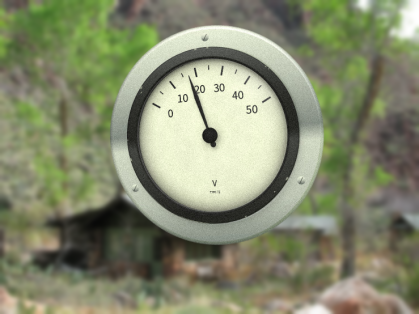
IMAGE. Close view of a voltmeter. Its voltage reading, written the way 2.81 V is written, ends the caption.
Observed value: 17.5 V
